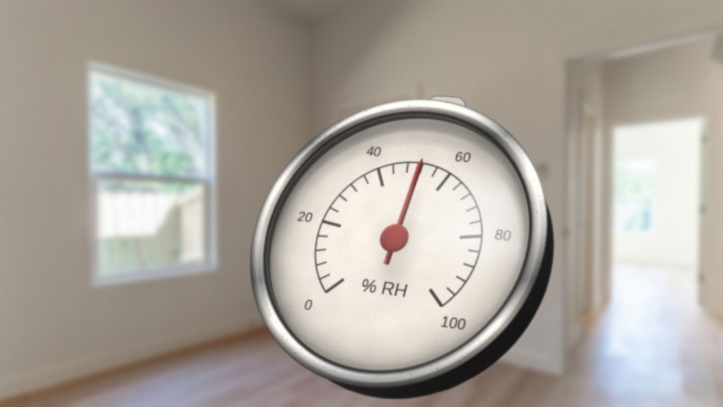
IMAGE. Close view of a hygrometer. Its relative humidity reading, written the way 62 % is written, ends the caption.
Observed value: 52 %
